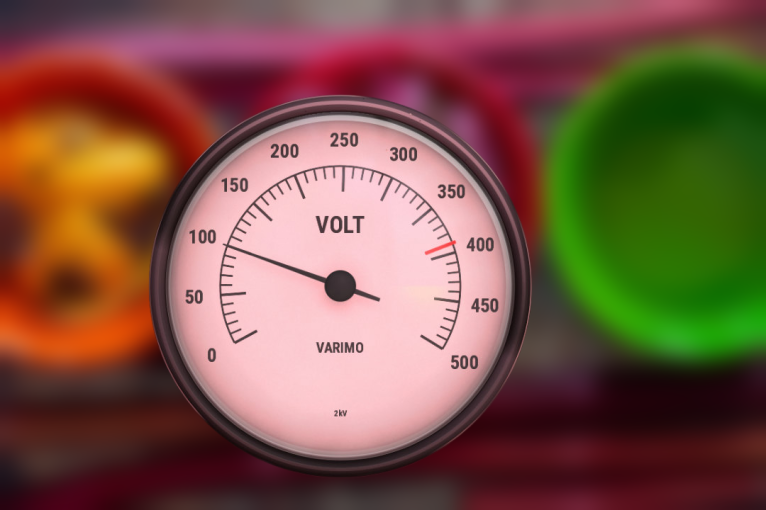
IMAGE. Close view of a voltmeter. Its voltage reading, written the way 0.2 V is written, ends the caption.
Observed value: 100 V
